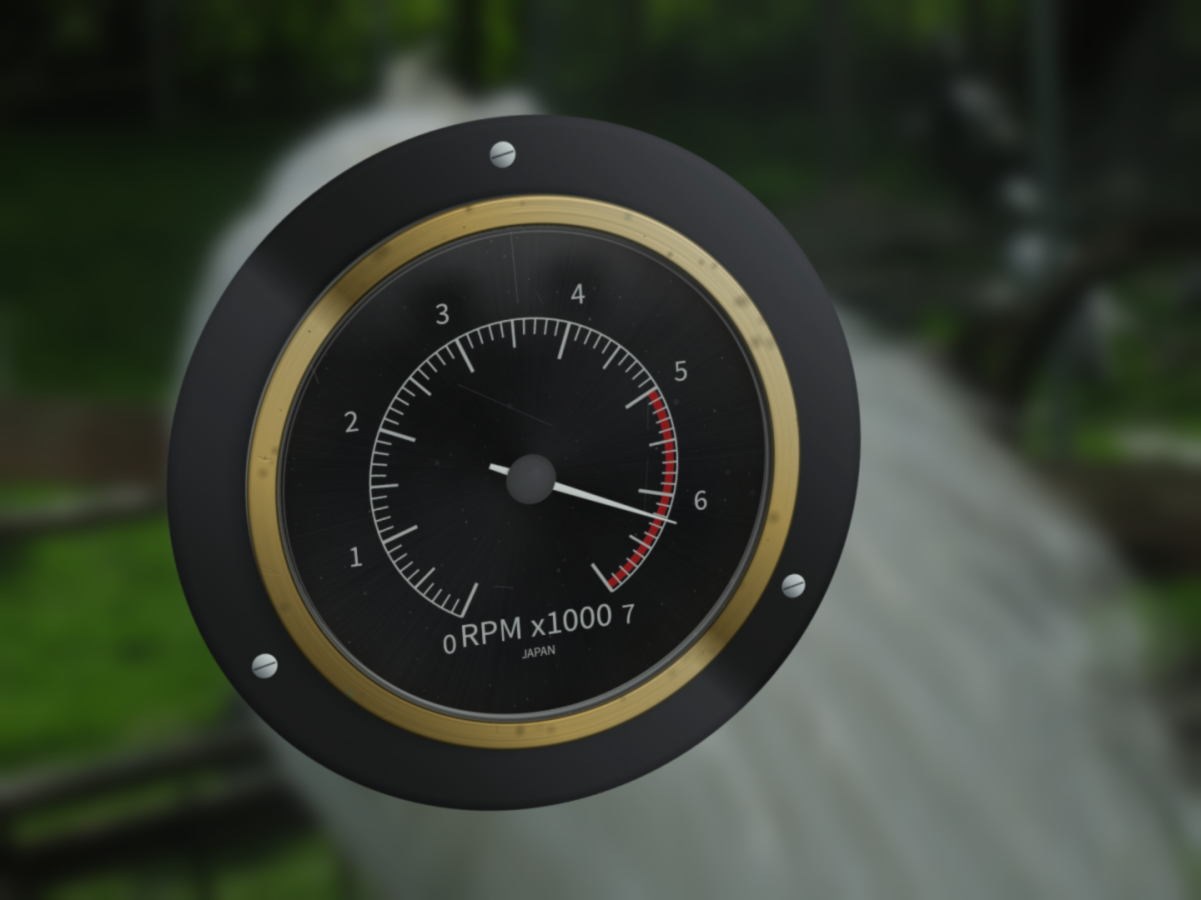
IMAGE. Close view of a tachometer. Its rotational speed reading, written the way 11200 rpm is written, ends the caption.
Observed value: 6200 rpm
